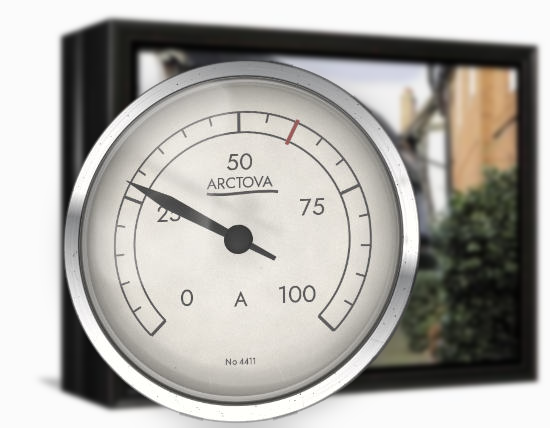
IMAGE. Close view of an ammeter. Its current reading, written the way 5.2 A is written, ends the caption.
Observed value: 27.5 A
